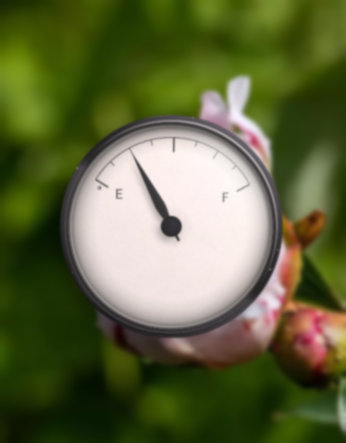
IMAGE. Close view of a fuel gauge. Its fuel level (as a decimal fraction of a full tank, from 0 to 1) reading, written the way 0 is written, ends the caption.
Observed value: 0.25
